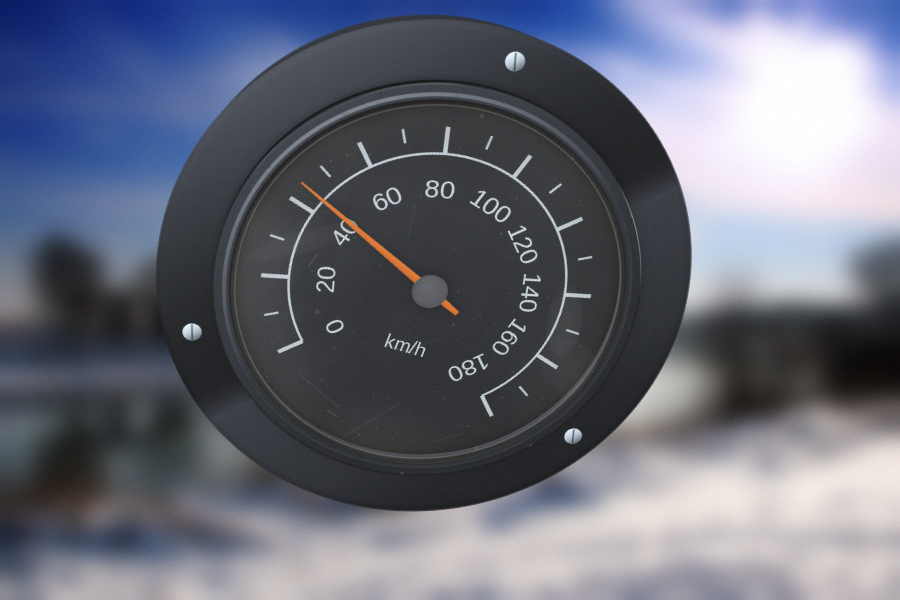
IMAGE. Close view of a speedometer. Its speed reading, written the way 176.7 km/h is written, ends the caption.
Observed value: 45 km/h
